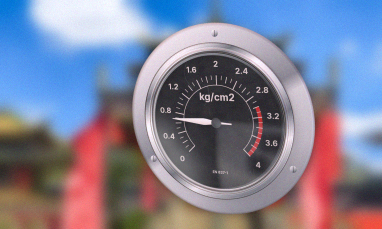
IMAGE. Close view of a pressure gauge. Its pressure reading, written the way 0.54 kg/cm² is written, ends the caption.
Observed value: 0.7 kg/cm²
